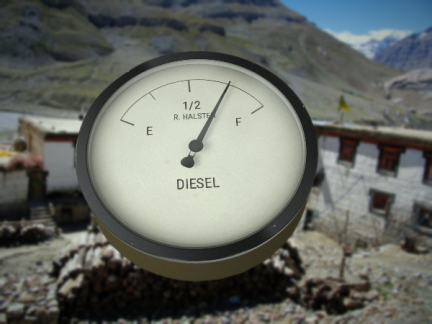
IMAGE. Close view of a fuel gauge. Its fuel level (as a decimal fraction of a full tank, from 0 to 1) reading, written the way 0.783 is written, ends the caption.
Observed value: 0.75
